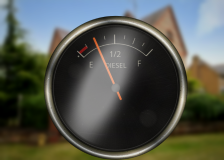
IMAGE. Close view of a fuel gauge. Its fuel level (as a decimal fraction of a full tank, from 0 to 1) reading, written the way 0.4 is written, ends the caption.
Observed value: 0.25
